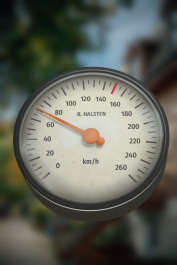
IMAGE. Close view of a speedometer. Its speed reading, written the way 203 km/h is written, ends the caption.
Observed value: 70 km/h
